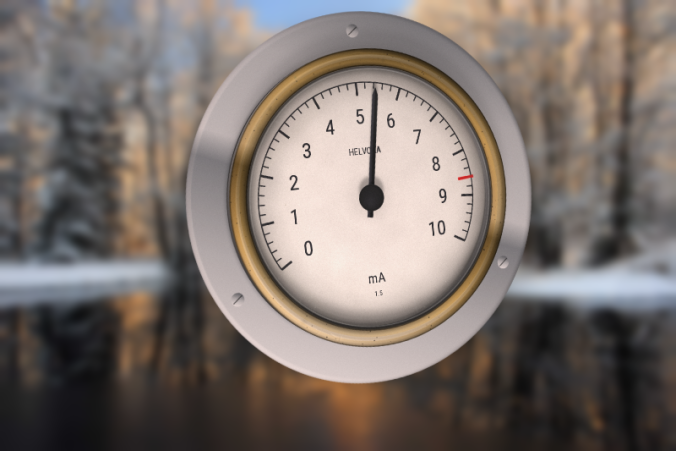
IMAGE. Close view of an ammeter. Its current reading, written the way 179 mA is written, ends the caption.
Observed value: 5.4 mA
